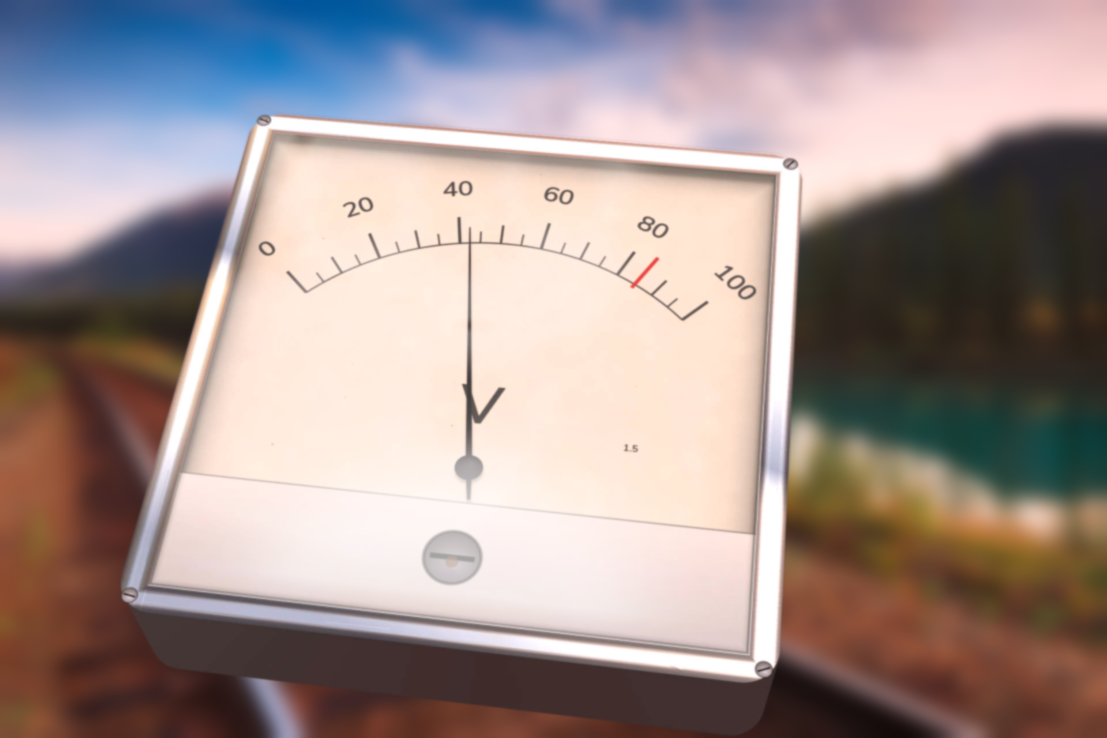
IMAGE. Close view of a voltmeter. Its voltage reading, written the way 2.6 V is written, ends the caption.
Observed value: 42.5 V
